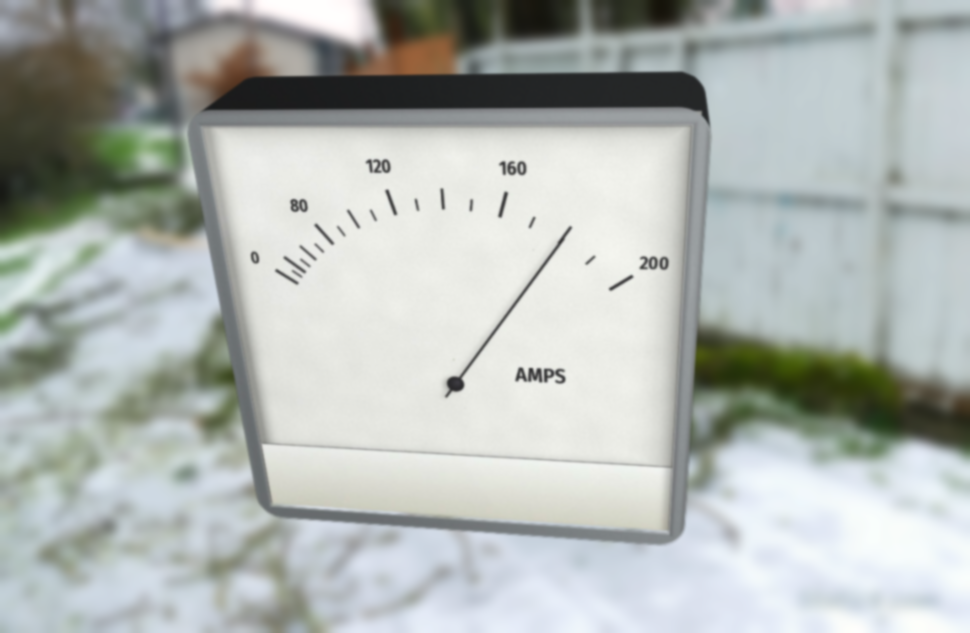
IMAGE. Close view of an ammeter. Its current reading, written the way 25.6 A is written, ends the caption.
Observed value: 180 A
